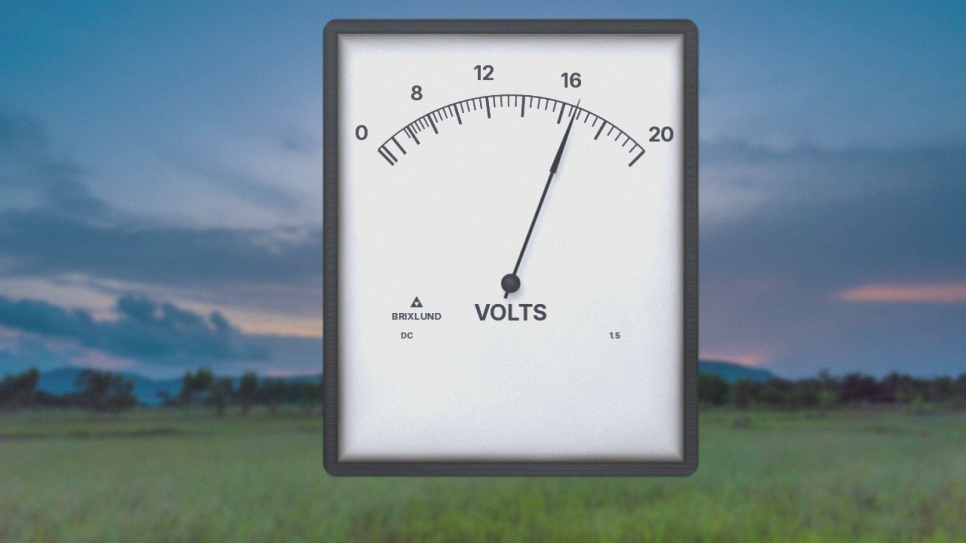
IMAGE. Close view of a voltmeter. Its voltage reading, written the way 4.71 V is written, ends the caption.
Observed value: 16.6 V
